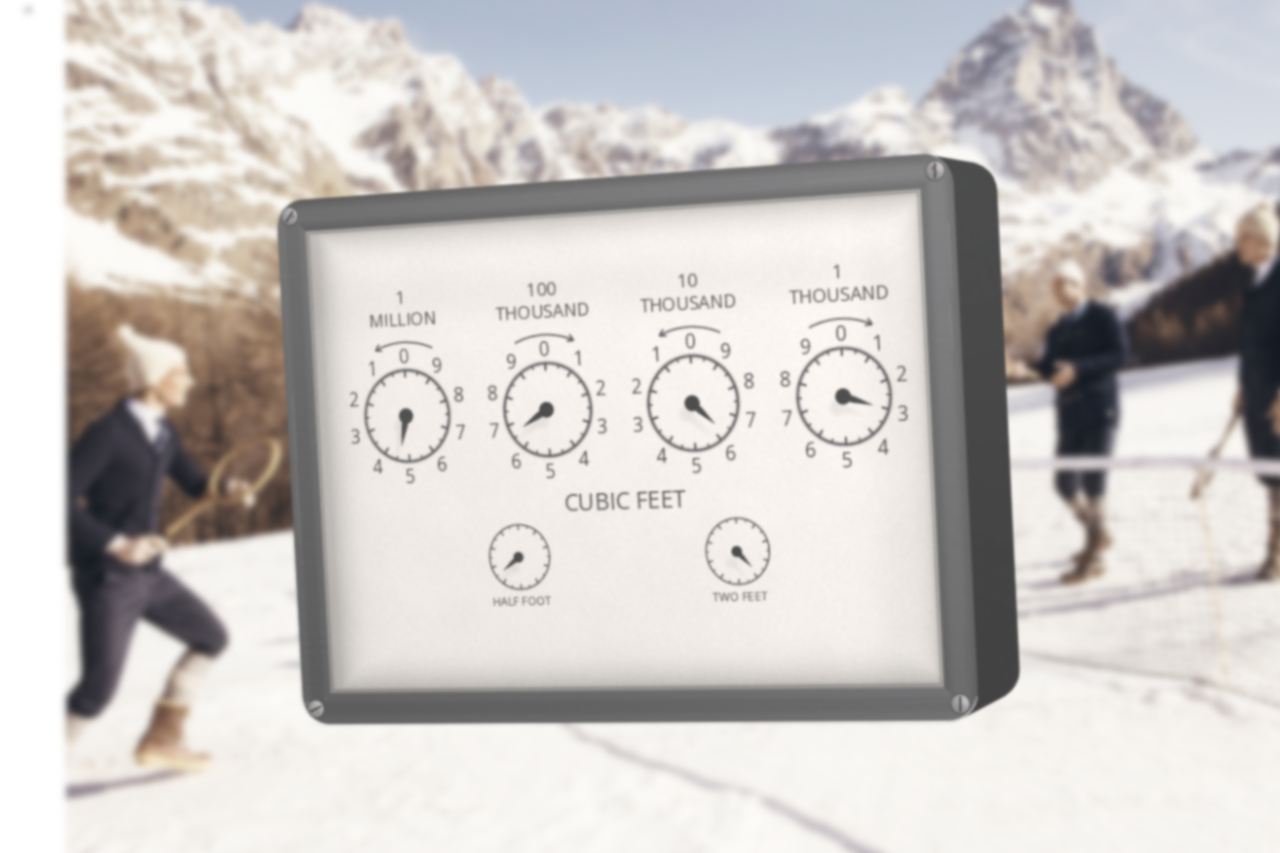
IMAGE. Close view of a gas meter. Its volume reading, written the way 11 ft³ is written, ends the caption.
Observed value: 466300 ft³
